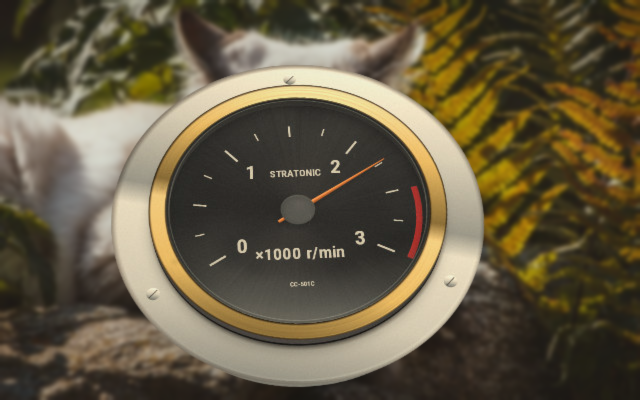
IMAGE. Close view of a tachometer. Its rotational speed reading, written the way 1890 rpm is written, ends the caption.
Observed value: 2250 rpm
